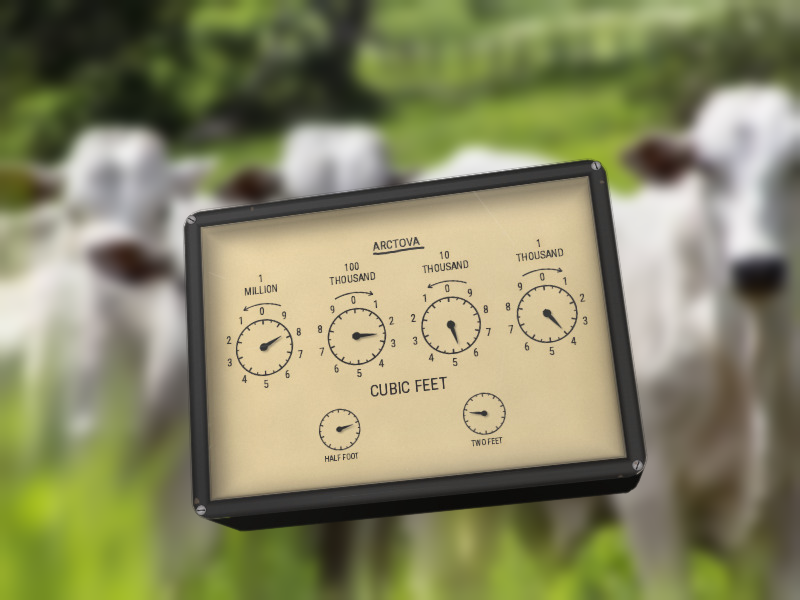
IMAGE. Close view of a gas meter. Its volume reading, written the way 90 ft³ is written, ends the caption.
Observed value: 825400 ft³
